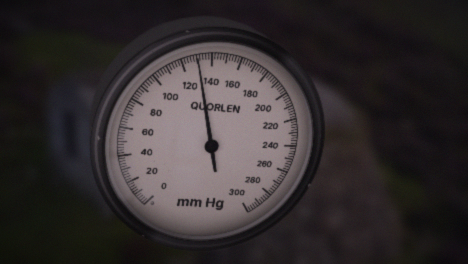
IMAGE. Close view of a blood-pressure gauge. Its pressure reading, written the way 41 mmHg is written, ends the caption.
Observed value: 130 mmHg
